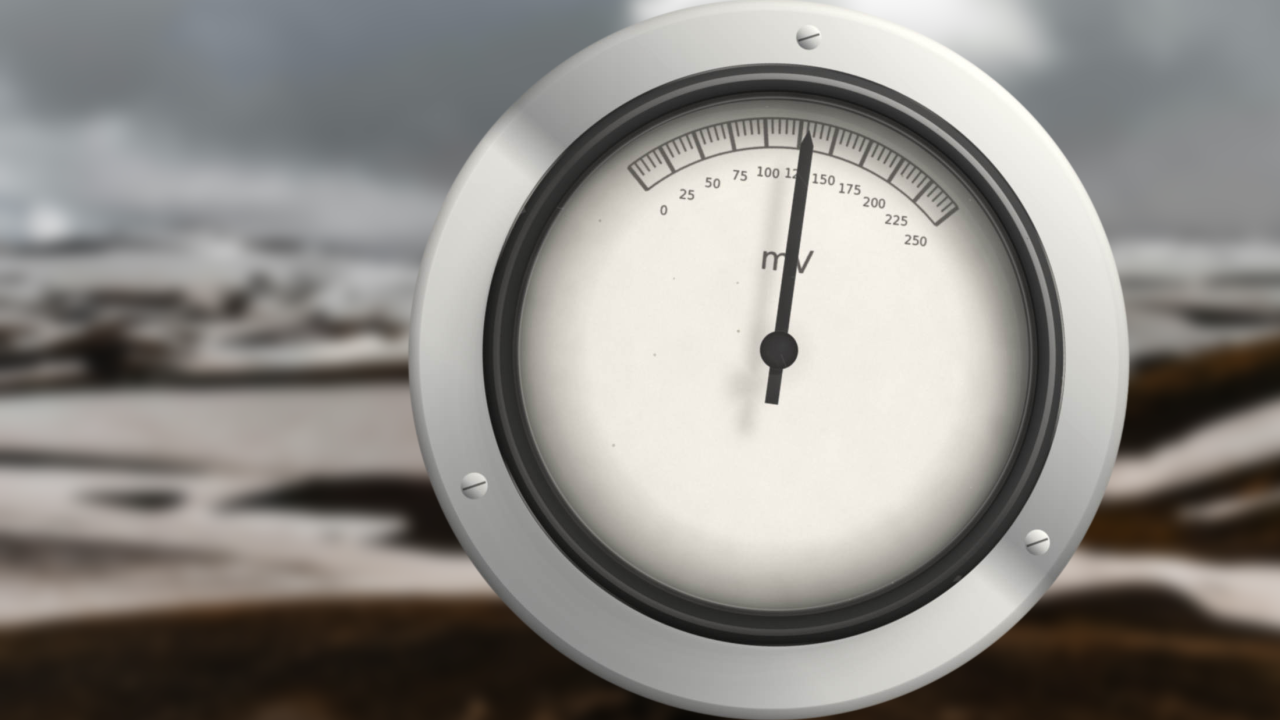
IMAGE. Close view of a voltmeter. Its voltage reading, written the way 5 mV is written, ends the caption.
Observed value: 130 mV
